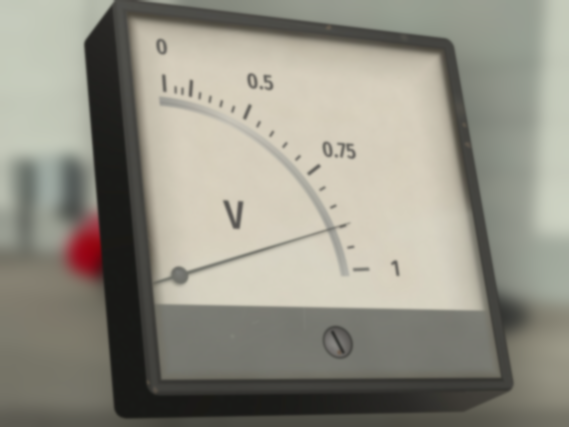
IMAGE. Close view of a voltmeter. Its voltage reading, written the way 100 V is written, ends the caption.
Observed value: 0.9 V
